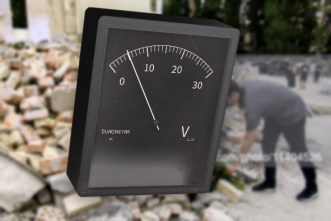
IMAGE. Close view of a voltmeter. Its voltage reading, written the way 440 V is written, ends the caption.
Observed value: 5 V
